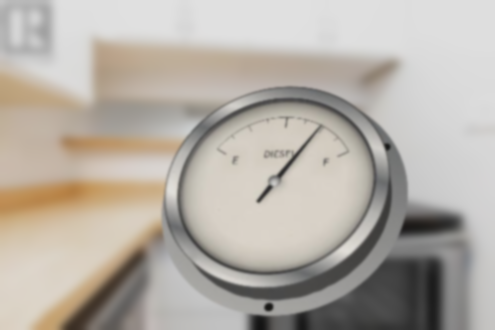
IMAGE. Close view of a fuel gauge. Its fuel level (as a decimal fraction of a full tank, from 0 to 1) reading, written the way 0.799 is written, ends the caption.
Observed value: 0.75
